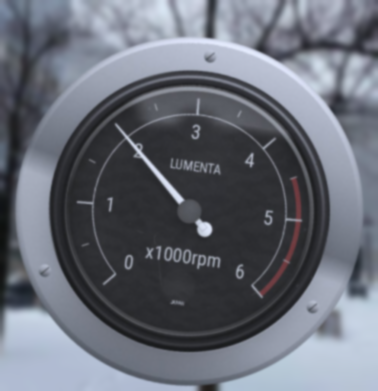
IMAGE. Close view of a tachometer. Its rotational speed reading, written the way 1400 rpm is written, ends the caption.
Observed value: 2000 rpm
